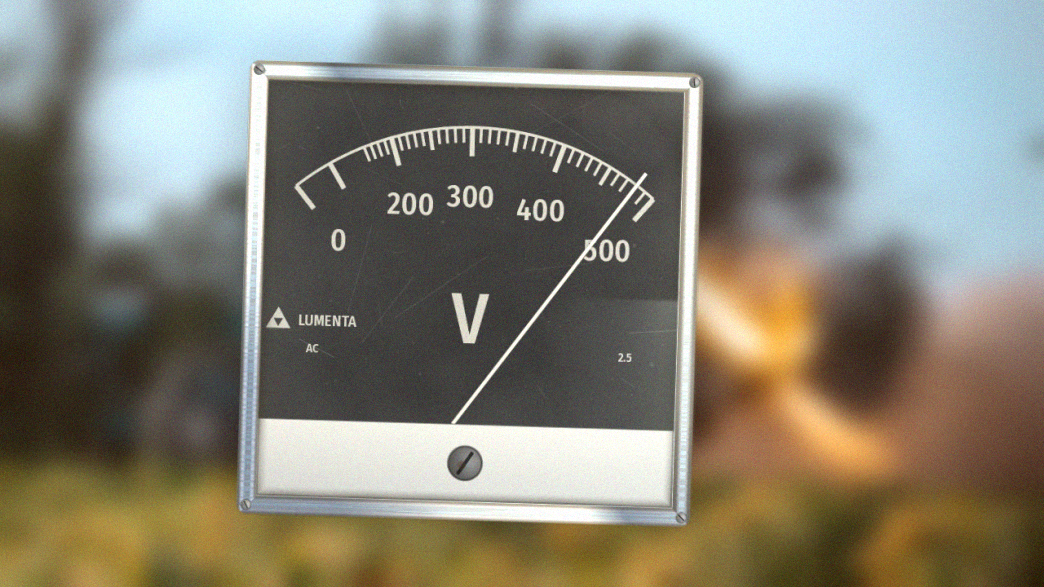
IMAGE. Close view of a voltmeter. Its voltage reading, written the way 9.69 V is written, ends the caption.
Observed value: 480 V
